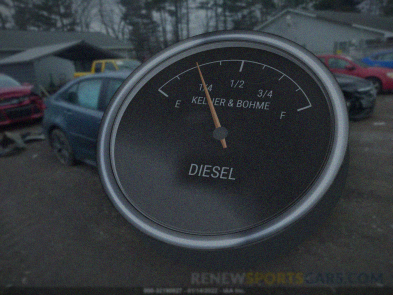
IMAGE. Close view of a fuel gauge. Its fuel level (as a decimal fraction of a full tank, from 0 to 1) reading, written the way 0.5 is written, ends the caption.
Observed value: 0.25
